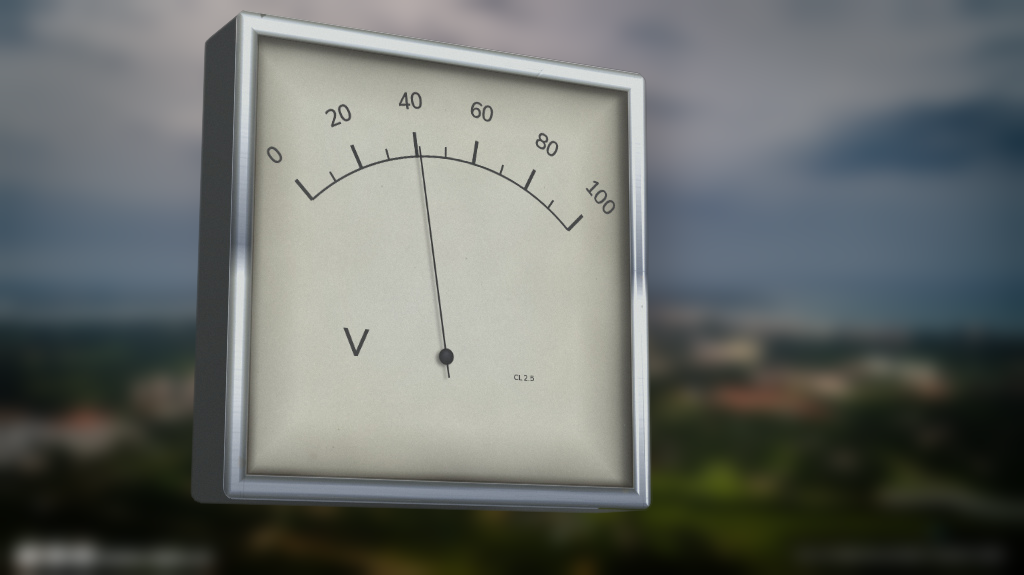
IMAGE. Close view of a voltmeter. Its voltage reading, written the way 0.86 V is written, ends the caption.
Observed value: 40 V
